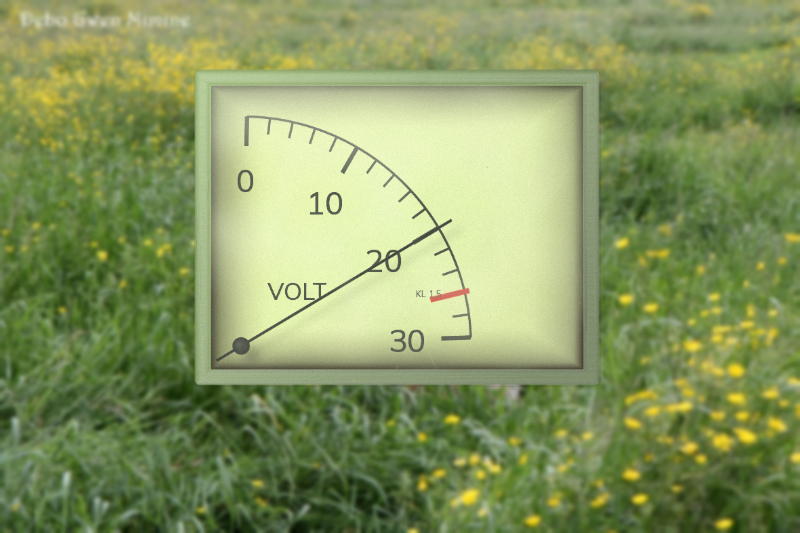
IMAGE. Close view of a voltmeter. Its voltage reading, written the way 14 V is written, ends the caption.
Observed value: 20 V
